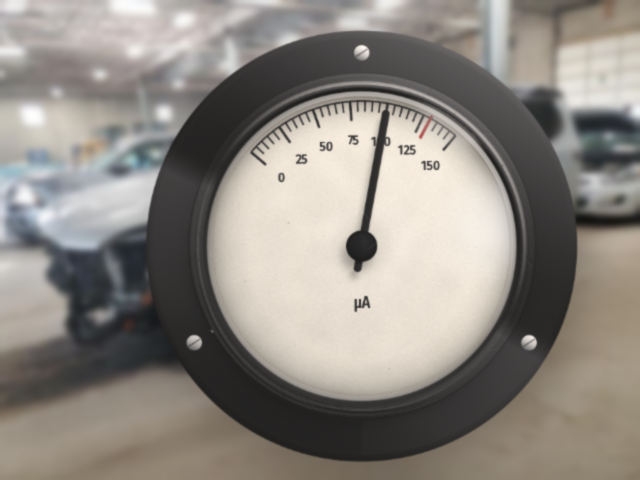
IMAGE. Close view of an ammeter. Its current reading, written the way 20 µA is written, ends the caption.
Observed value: 100 µA
